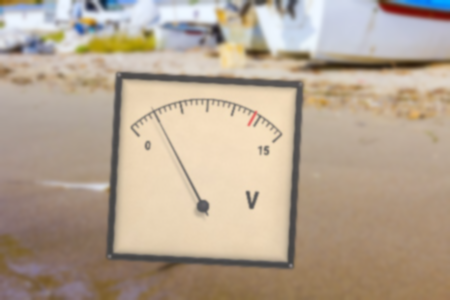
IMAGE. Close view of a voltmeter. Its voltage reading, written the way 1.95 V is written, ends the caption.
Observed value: 2.5 V
